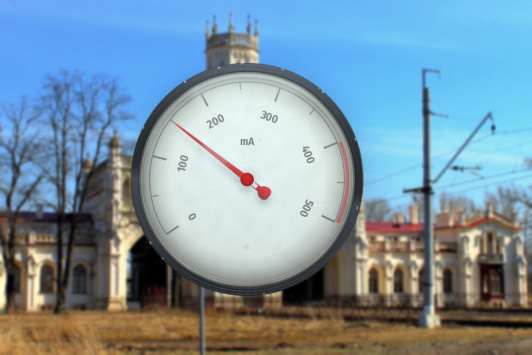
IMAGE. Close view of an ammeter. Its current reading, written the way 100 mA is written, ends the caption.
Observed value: 150 mA
